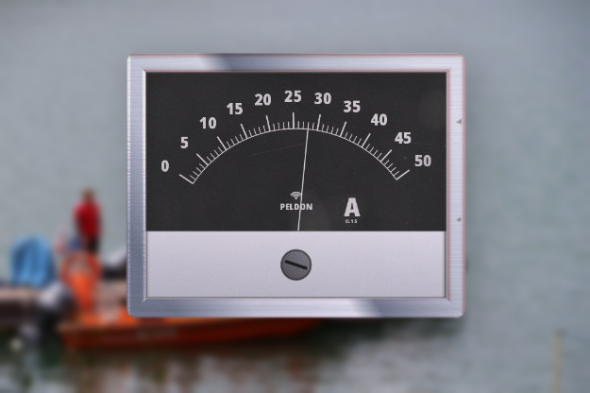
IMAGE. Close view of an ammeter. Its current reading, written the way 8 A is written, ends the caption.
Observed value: 28 A
